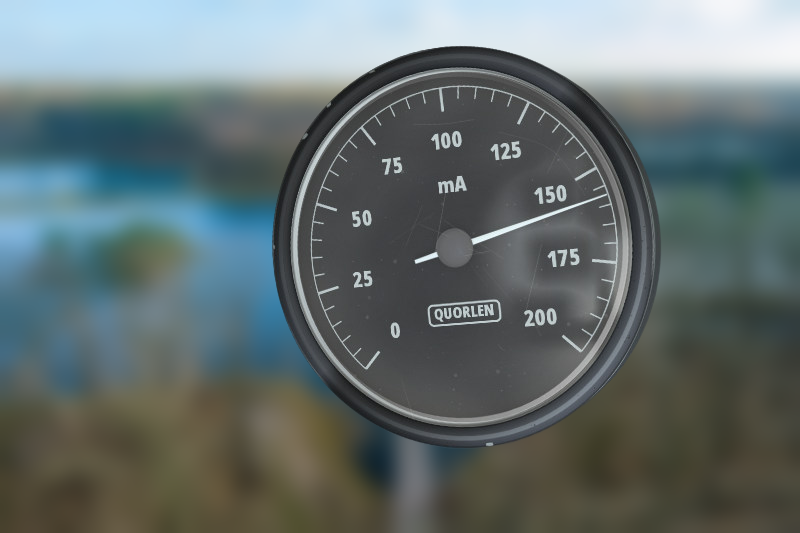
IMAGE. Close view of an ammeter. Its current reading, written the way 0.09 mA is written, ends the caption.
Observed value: 157.5 mA
